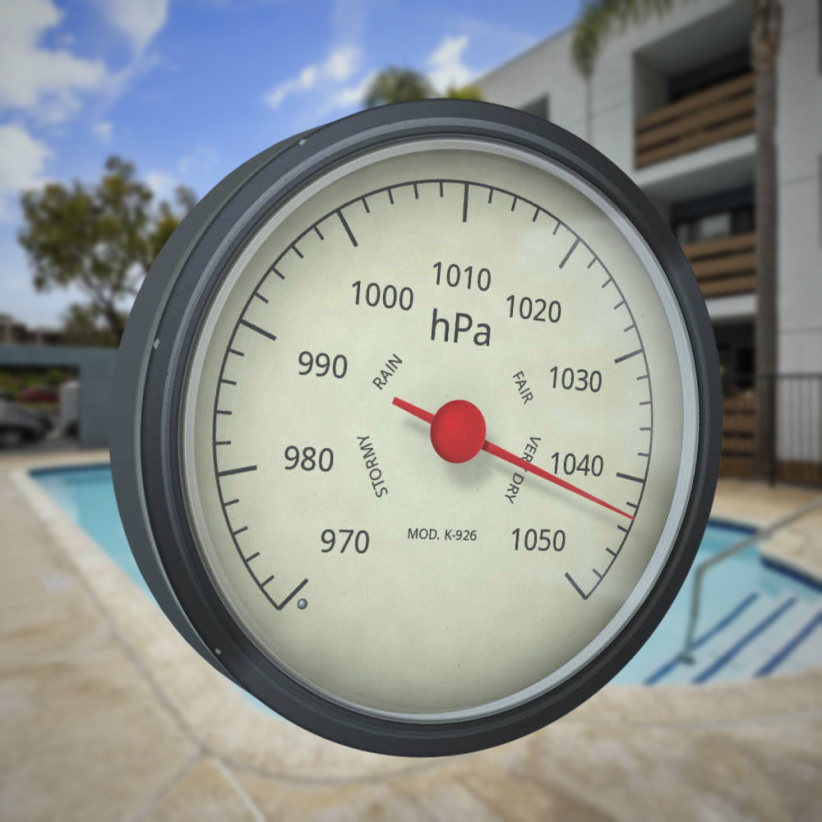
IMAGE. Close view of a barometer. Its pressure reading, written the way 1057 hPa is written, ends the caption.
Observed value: 1043 hPa
